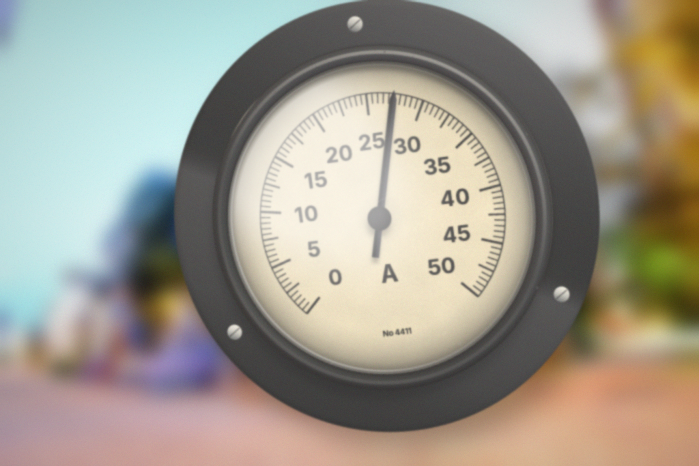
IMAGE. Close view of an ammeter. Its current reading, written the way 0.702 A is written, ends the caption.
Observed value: 27.5 A
